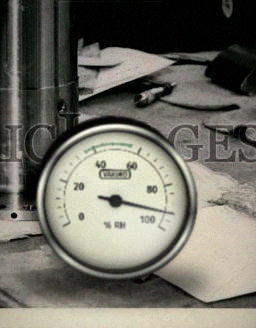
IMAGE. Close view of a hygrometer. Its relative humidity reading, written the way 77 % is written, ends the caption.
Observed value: 92 %
